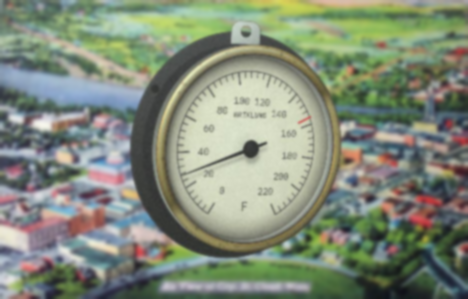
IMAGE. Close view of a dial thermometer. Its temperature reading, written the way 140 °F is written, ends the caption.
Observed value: 28 °F
